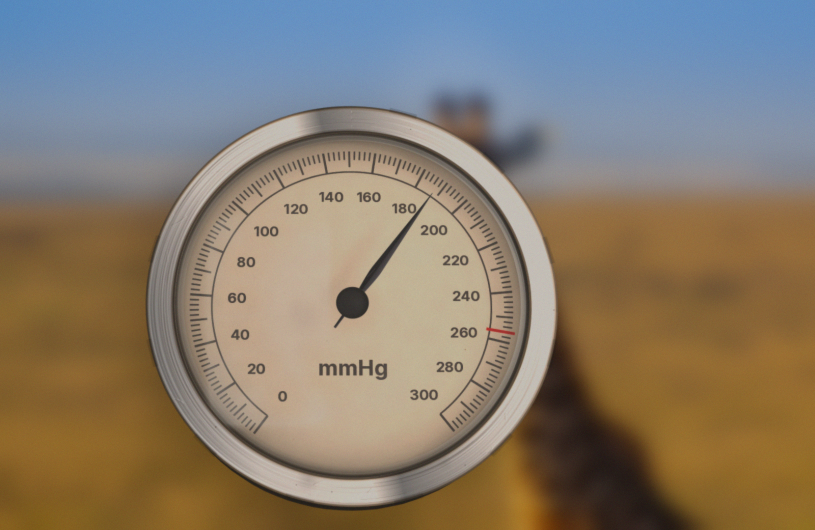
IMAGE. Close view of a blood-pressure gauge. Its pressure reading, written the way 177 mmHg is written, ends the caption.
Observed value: 188 mmHg
